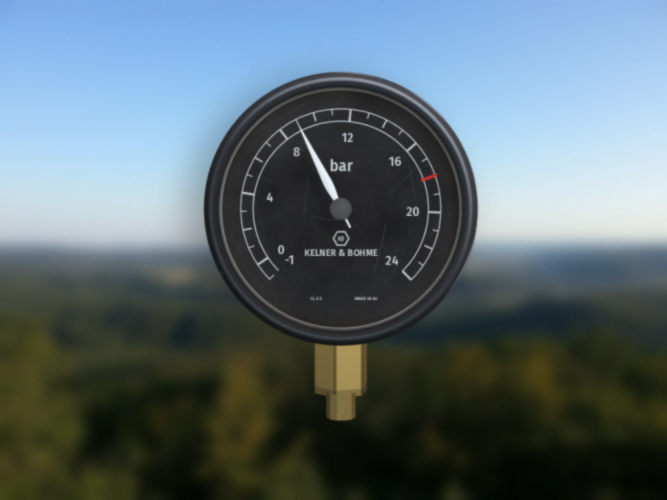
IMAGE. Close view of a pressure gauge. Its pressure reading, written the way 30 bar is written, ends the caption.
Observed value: 9 bar
